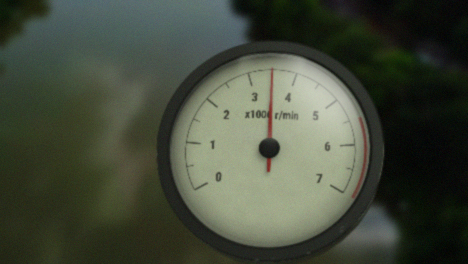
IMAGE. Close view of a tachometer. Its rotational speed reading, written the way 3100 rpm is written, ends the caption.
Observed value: 3500 rpm
